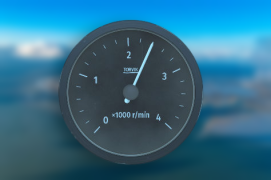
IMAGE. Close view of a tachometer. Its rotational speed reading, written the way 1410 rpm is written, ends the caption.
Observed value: 2400 rpm
